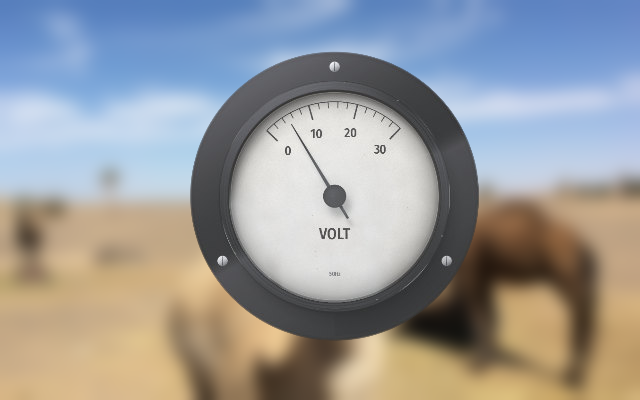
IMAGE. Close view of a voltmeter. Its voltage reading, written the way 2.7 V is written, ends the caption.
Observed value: 5 V
